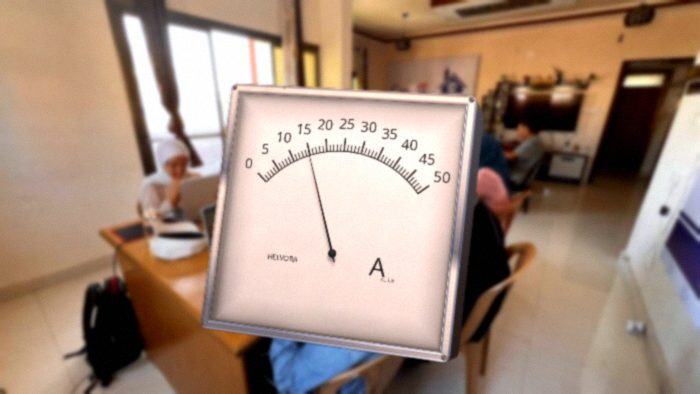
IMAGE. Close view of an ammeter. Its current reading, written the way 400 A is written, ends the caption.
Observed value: 15 A
